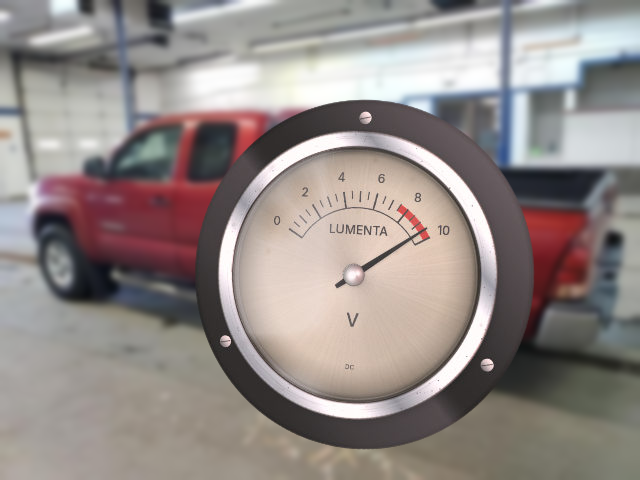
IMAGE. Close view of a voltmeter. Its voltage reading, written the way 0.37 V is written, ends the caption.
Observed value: 9.5 V
